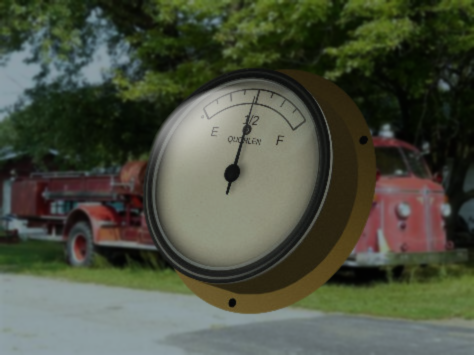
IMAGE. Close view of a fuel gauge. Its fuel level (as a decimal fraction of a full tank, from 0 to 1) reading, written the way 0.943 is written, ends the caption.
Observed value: 0.5
